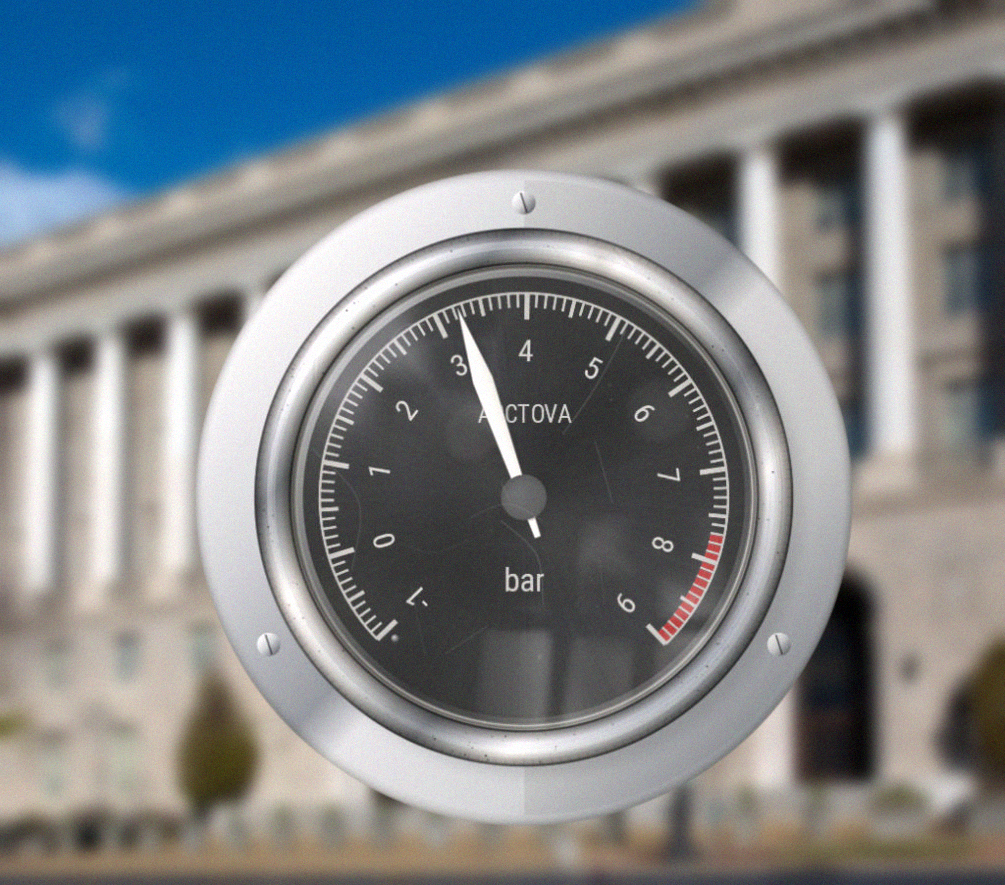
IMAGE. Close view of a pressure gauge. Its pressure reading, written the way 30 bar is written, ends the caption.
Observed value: 3.25 bar
